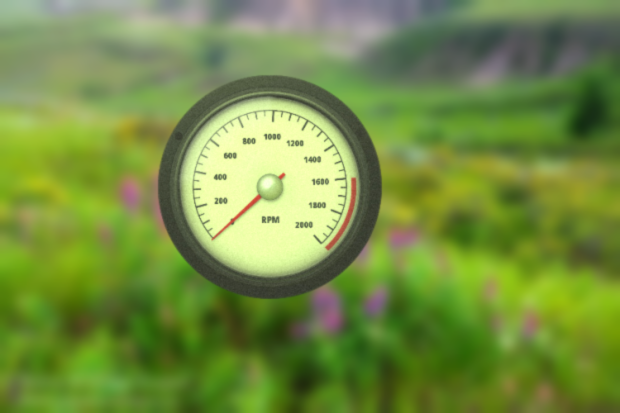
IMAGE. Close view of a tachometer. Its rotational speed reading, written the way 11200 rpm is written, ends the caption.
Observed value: 0 rpm
